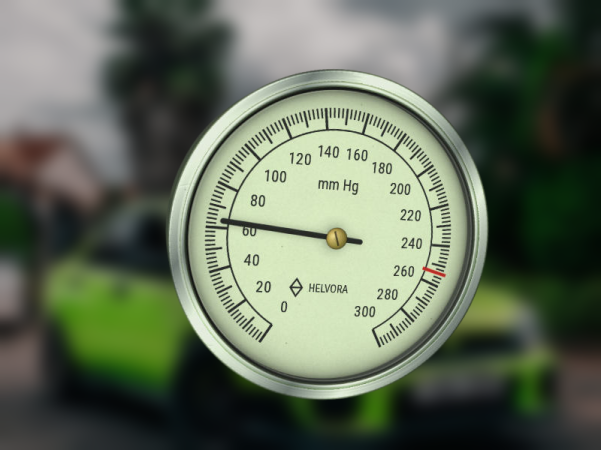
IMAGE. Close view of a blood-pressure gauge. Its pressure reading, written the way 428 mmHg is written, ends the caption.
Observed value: 64 mmHg
